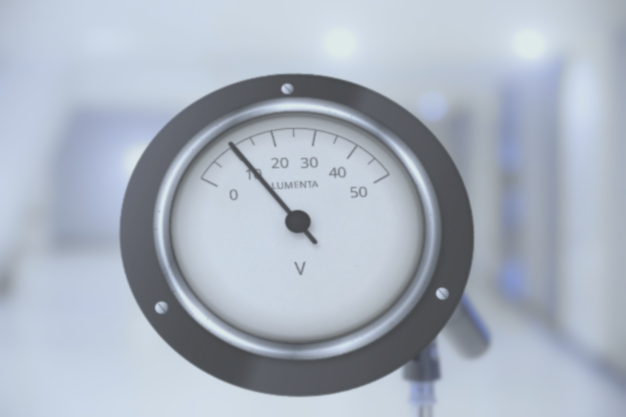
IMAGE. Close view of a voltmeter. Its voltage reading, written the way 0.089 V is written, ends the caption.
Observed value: 10 V
